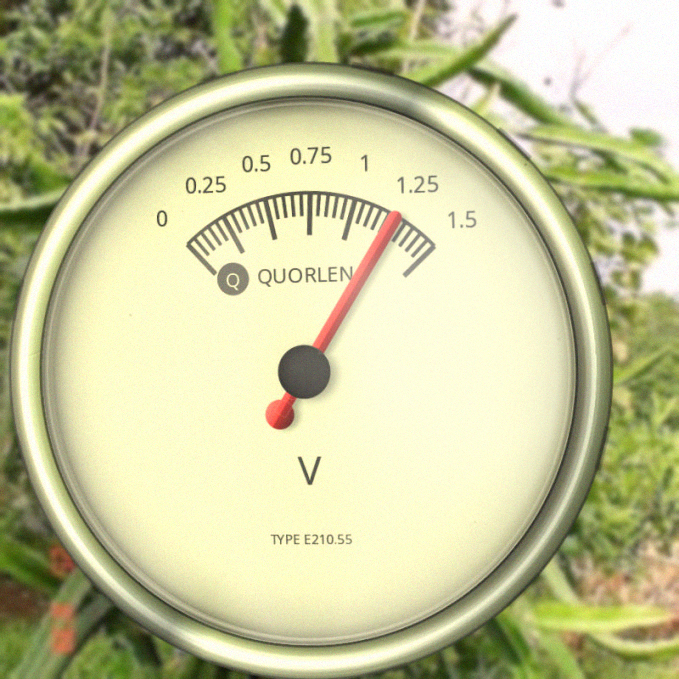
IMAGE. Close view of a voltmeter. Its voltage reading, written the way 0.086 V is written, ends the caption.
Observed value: 1.25 V
